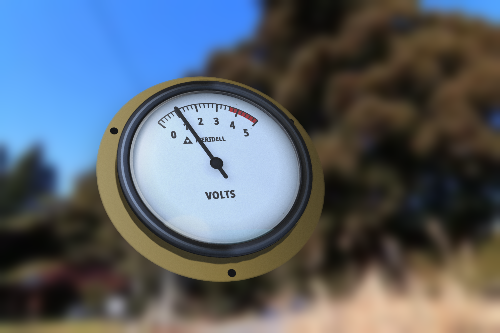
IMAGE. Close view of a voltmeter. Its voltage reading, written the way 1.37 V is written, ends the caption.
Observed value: 1 V
